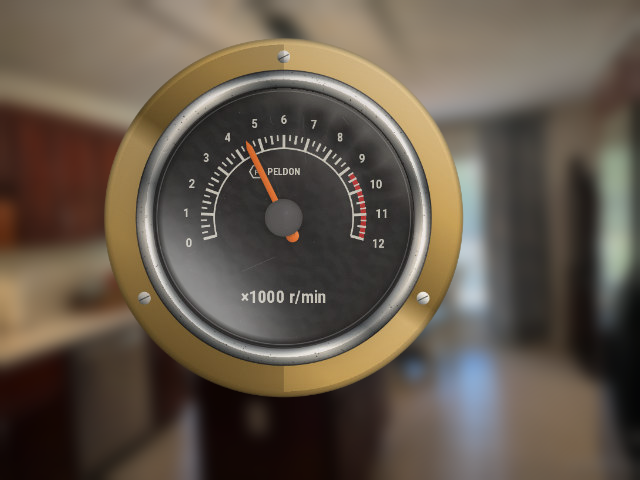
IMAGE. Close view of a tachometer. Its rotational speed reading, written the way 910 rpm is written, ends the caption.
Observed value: 4500 rpm
